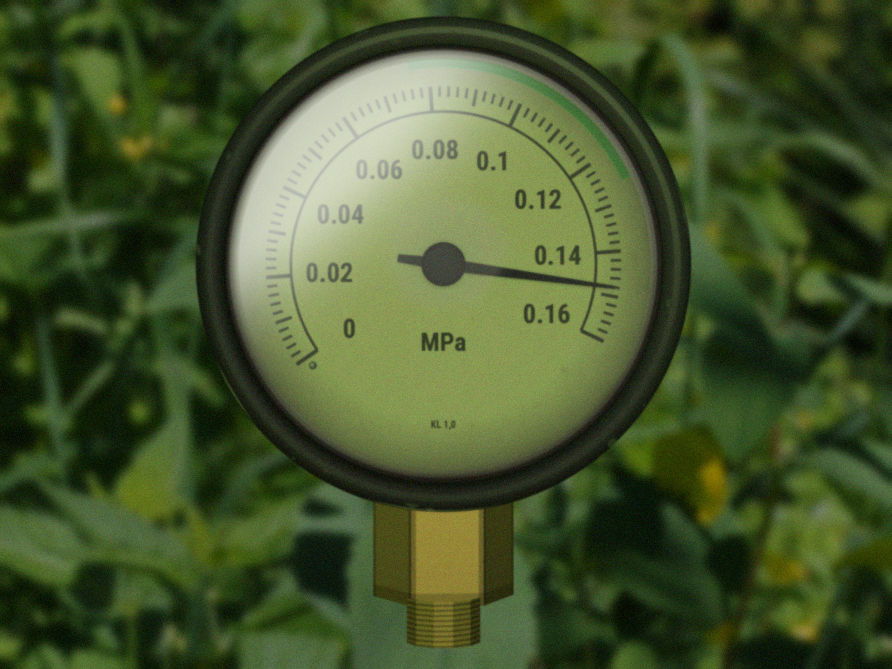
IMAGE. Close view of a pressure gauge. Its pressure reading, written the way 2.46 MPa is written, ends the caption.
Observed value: 0.148 MPa
